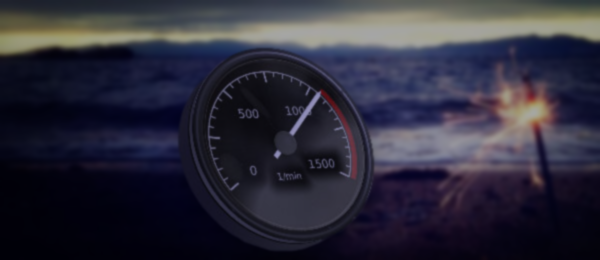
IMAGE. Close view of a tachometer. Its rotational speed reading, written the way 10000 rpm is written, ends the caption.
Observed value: 1050 rpm
